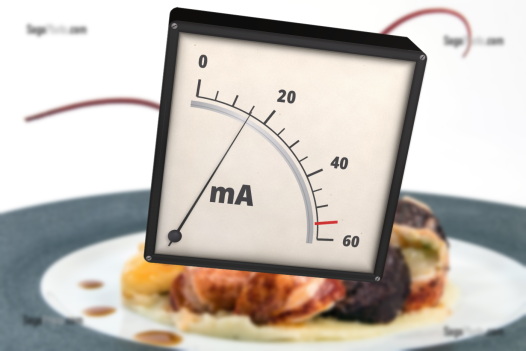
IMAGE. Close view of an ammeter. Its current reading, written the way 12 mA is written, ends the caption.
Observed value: 15 mA
